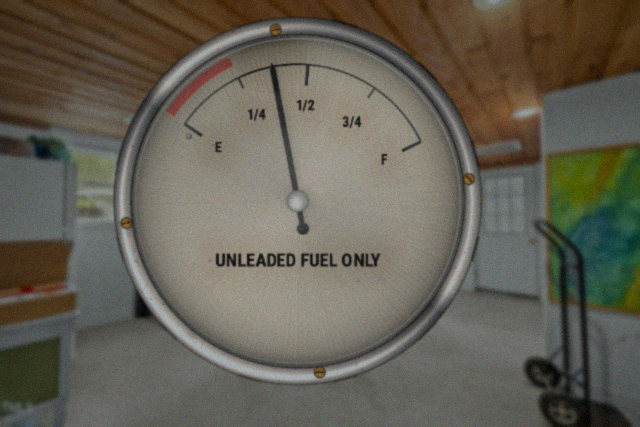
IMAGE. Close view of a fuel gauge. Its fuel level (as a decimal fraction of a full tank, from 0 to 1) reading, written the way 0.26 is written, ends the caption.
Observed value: 0.375
